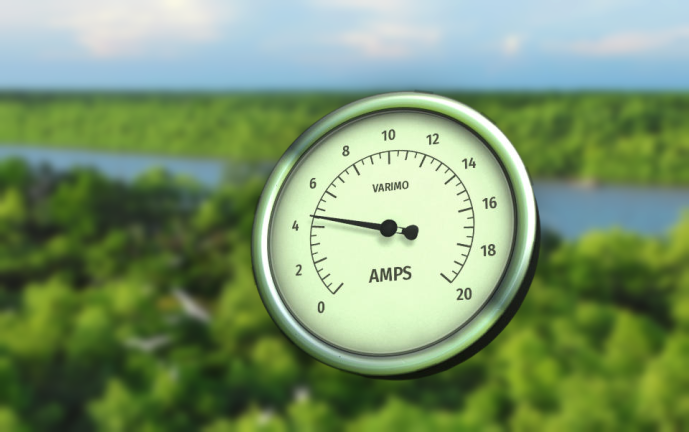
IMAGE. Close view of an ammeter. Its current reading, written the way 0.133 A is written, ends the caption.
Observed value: 4.5 A
